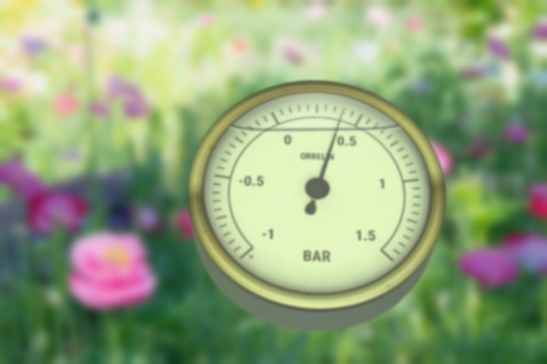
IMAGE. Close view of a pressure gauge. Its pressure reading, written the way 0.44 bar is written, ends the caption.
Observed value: 0.4 bar
